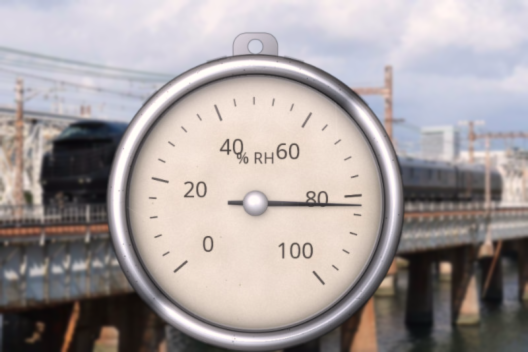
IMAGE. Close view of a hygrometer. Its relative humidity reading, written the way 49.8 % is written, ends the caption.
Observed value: 82 %
